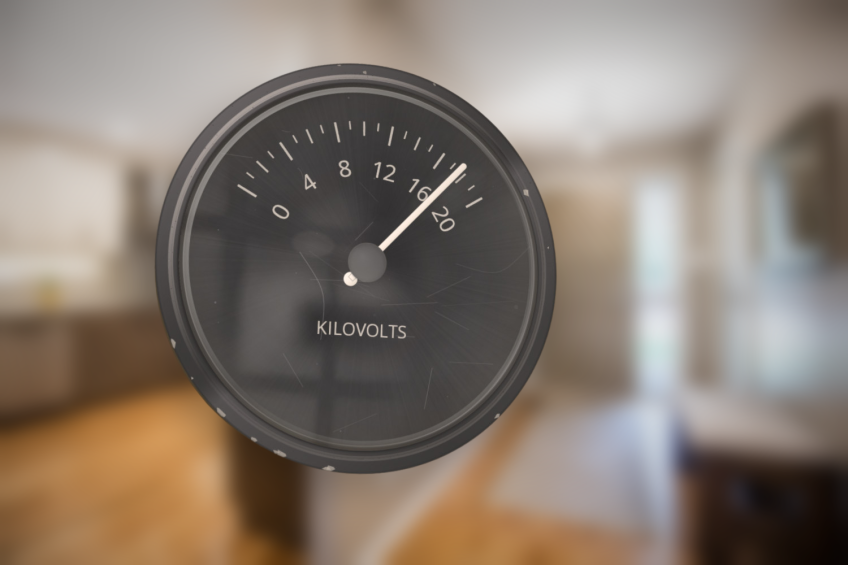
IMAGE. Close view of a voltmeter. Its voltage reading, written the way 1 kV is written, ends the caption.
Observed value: 17.5 kV
